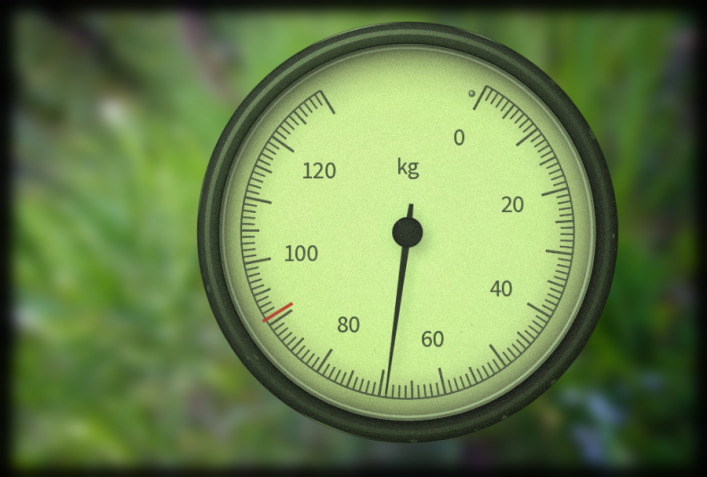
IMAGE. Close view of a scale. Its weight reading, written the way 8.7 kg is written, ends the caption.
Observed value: 69 kg
